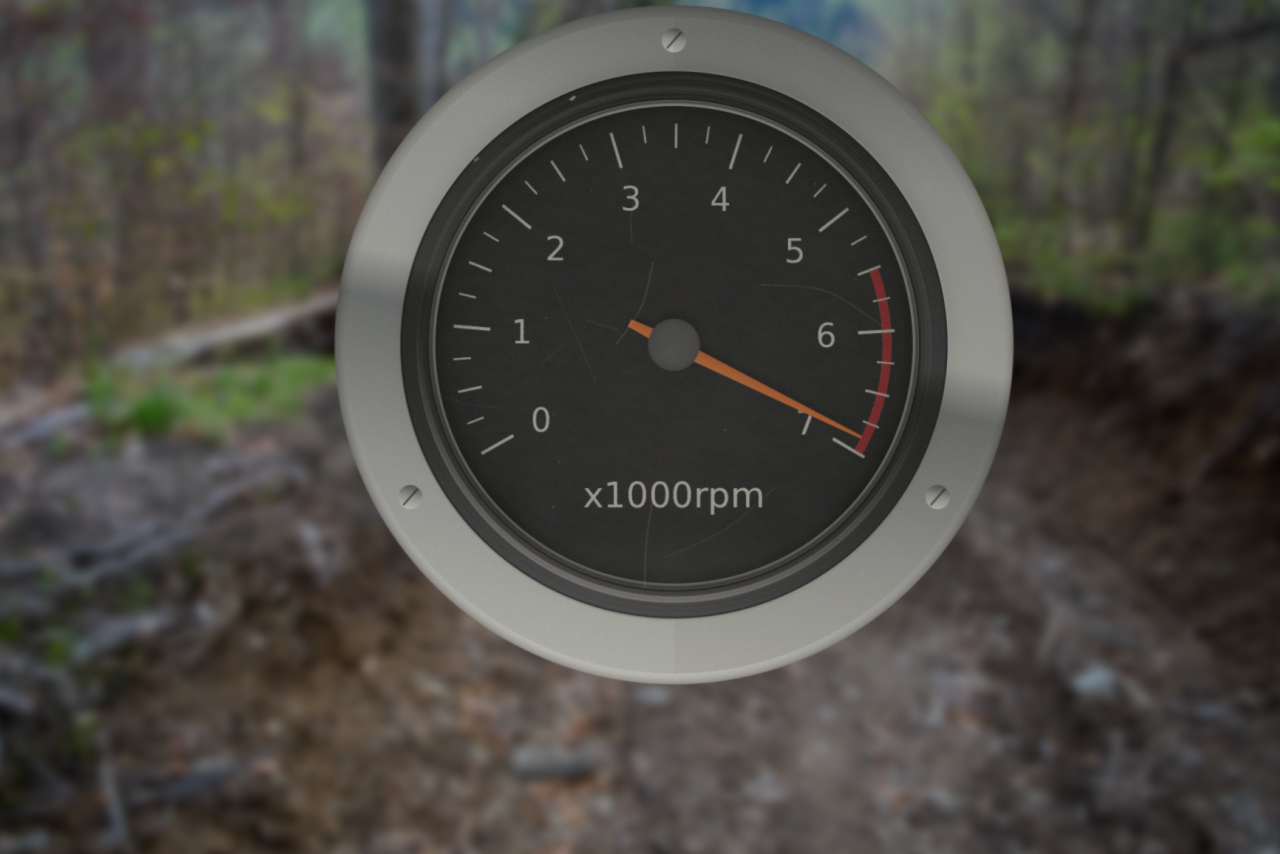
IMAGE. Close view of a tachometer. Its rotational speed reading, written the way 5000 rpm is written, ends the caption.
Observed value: 6875 rpm
